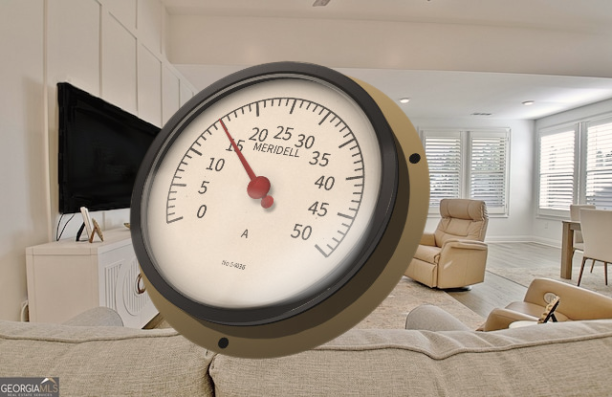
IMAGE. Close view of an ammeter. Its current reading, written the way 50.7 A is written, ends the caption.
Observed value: 15 A
